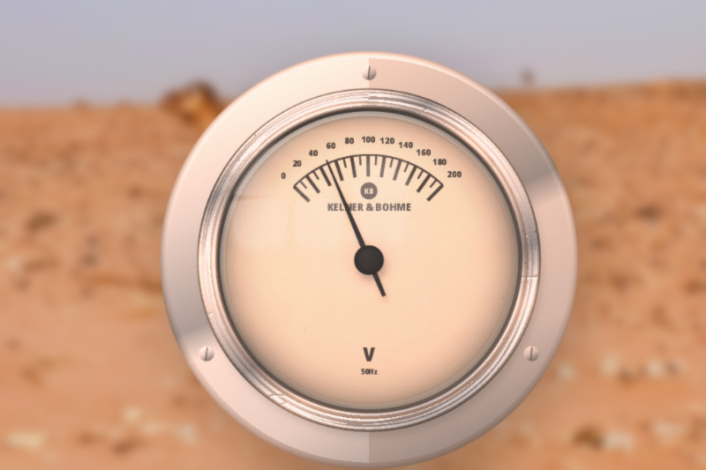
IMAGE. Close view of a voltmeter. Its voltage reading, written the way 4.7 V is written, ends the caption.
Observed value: 50 V
